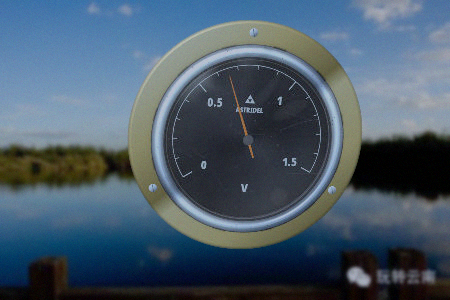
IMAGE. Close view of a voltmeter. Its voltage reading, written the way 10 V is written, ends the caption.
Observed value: 0.65 V
